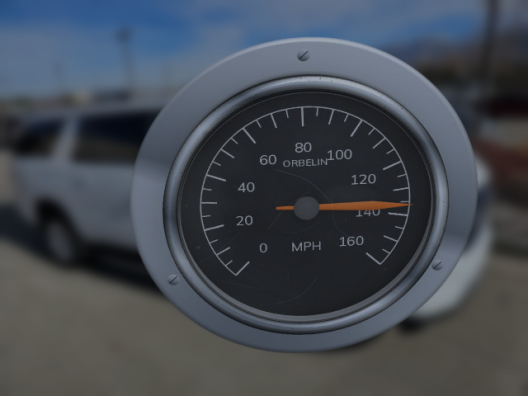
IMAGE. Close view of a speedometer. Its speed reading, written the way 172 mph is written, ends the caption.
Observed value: 135 mph
